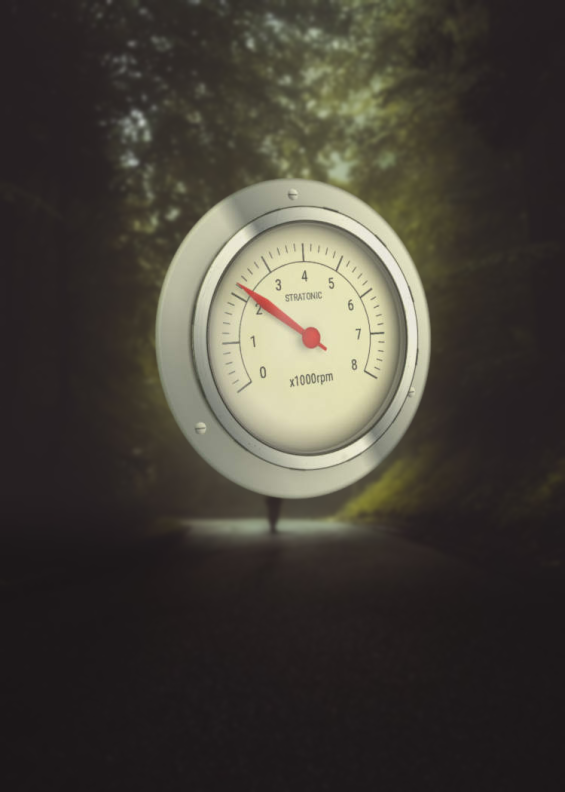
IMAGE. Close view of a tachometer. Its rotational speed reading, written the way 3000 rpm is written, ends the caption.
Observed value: 2200 rpm
